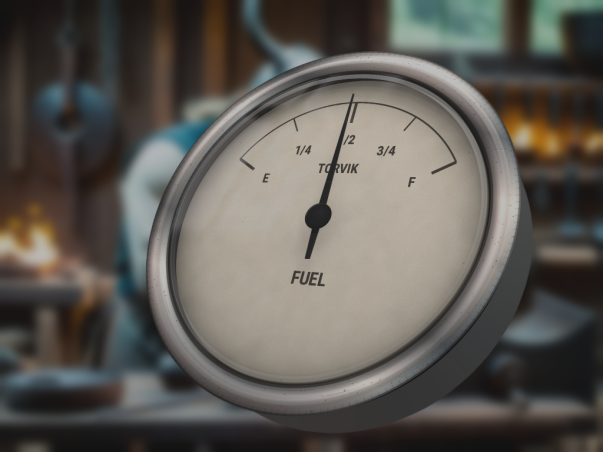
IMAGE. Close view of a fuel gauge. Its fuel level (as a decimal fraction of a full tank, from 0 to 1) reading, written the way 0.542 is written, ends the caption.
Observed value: 0.5
